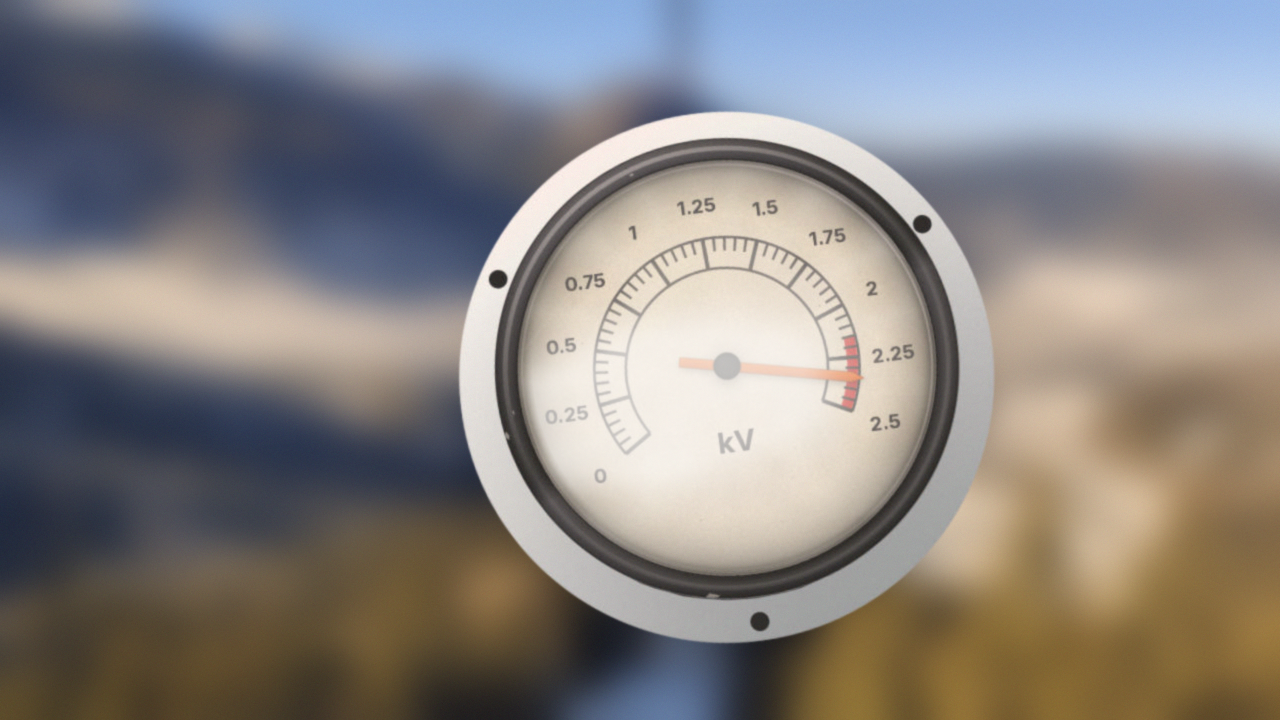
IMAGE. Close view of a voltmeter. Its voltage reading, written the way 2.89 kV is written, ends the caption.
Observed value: 2.35 kV
